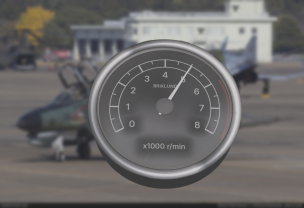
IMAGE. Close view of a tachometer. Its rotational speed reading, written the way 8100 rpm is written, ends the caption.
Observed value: 5000 rpm
